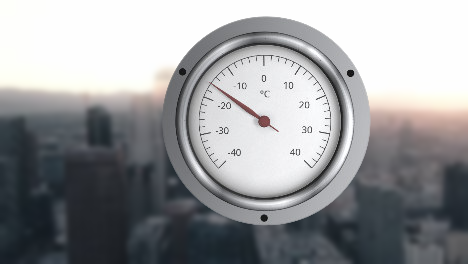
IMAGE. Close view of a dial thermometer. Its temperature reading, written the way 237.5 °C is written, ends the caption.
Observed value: -16 °C
